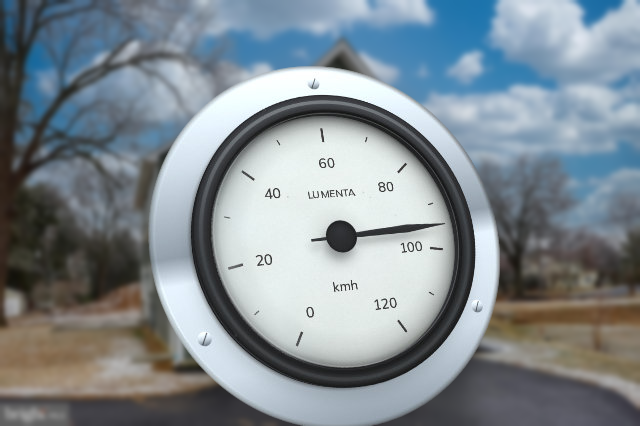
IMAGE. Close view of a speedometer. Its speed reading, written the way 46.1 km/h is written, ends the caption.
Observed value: 95 km/h
